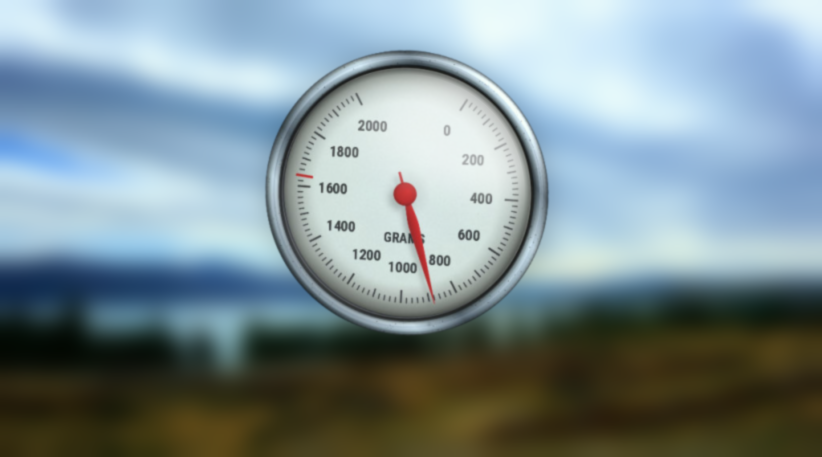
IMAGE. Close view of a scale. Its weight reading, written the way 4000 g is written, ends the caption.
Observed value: 880 g
